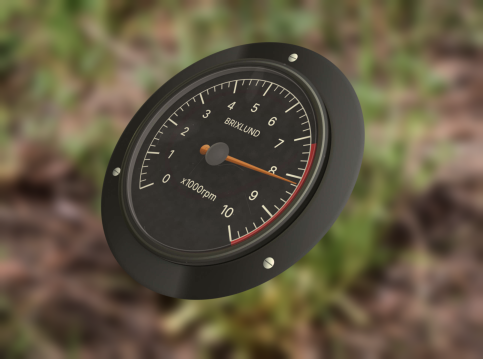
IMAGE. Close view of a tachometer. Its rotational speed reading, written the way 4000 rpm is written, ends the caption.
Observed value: 8200 rpm
